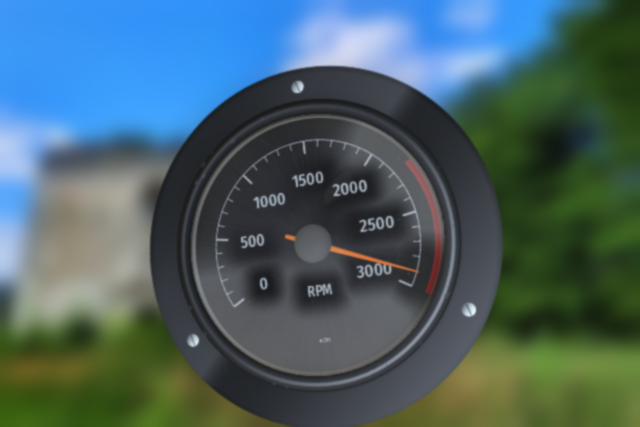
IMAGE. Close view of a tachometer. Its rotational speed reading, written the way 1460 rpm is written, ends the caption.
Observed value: 2900 rpm
